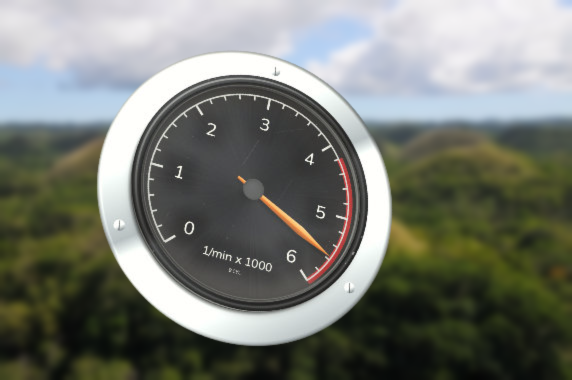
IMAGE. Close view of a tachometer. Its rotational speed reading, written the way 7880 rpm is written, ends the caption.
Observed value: 5600 rpm
